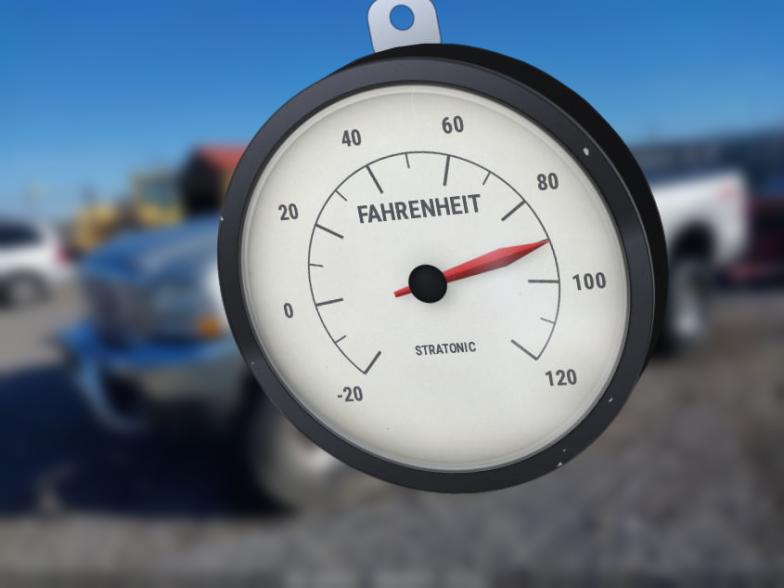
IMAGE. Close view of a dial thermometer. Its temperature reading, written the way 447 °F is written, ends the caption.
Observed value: 90 °F
